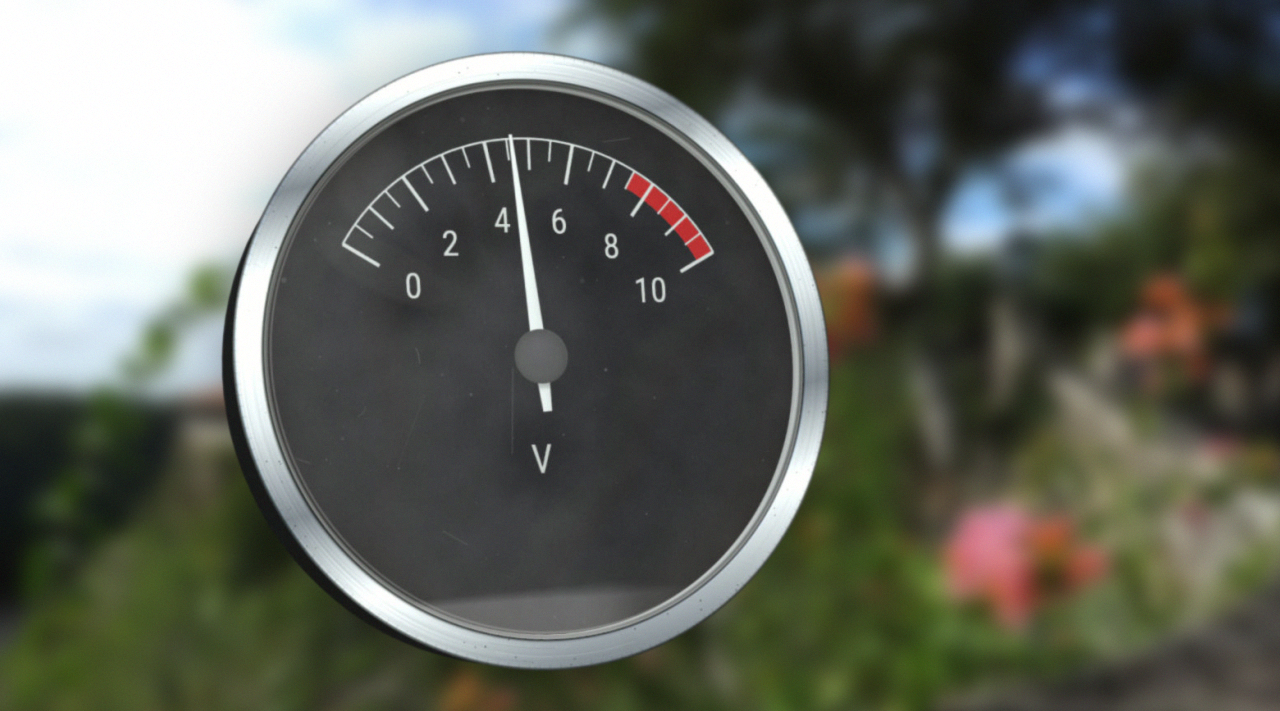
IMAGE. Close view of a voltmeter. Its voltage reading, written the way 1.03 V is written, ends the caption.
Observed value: 4.5 V
